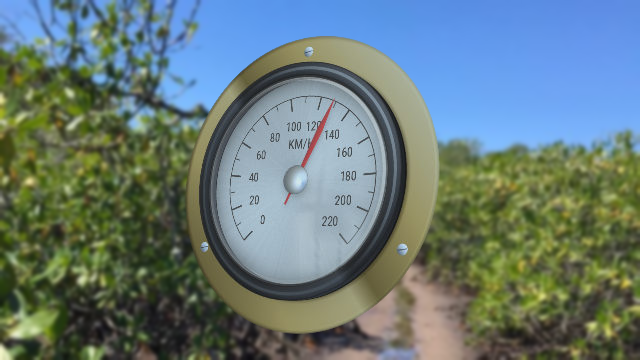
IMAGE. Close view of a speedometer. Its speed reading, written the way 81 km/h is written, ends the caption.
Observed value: 130 km/h
